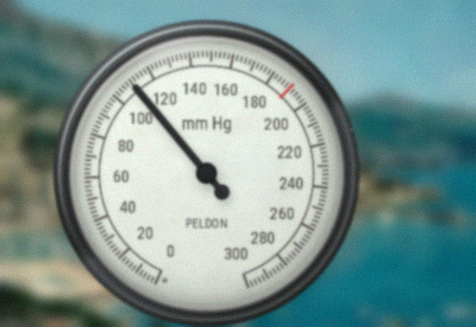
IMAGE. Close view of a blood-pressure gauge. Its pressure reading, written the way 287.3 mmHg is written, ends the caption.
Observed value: 110 mmHg
